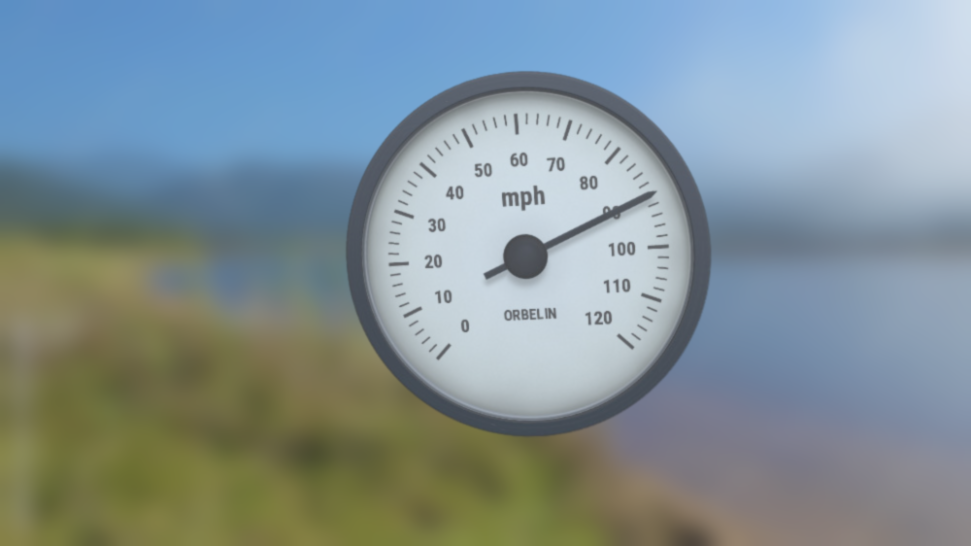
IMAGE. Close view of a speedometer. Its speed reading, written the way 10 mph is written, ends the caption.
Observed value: 90 mph
